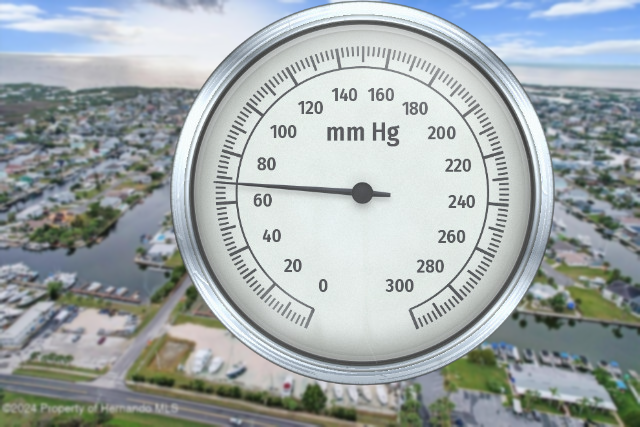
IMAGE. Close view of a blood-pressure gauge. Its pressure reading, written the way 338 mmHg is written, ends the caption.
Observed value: 68 mmHg
